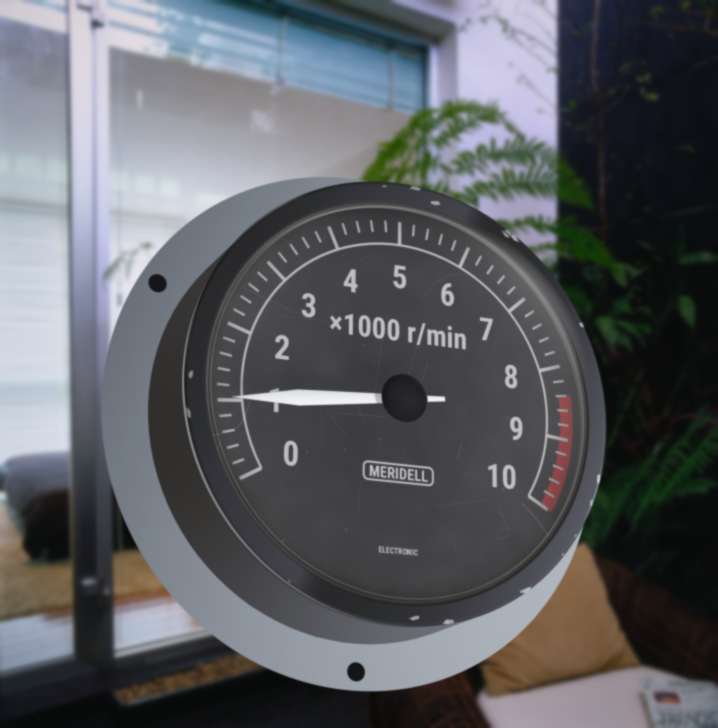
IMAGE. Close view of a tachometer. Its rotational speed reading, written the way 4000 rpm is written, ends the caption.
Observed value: 1000 rpm
